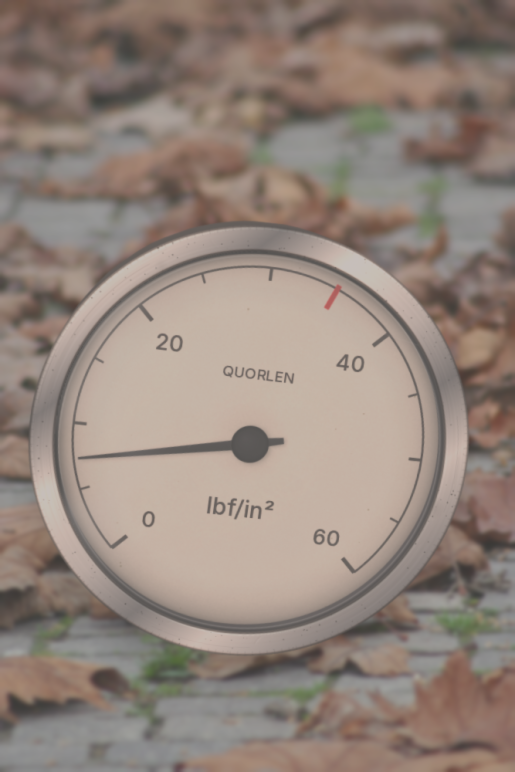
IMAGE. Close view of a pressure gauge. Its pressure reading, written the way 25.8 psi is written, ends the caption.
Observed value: 7.5 psi
